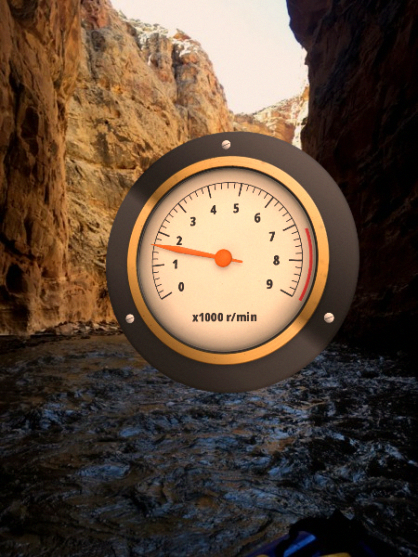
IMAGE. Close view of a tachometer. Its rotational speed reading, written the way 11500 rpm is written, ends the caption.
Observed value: 1600 rpm
